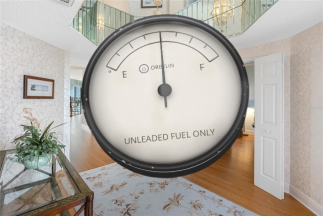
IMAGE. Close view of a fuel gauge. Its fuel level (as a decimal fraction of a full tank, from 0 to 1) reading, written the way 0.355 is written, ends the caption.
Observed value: 0.5
